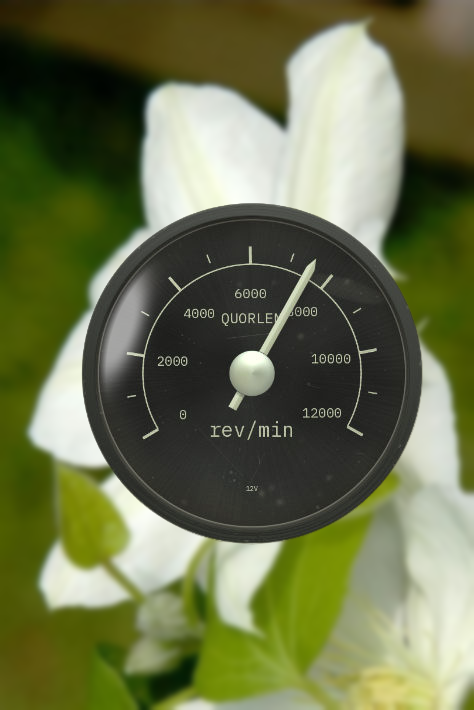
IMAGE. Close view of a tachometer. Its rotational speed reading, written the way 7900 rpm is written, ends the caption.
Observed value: 7500 rpm
